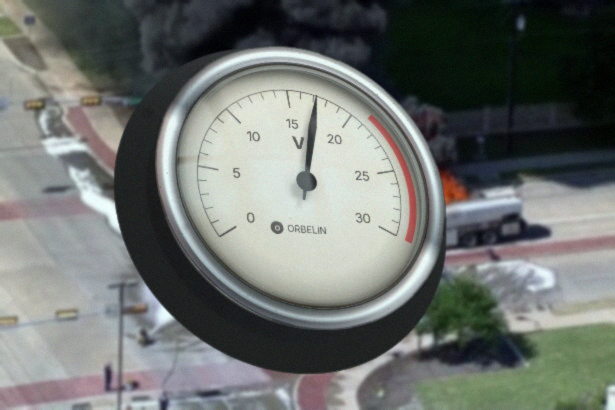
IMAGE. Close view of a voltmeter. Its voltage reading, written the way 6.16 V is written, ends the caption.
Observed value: 17 V
